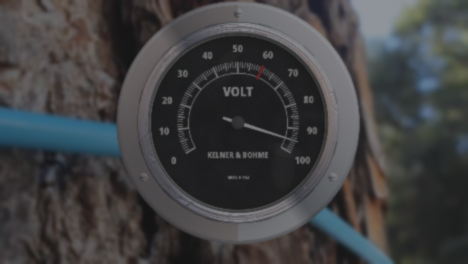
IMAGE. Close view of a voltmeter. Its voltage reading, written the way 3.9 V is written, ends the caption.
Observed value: 95 V
